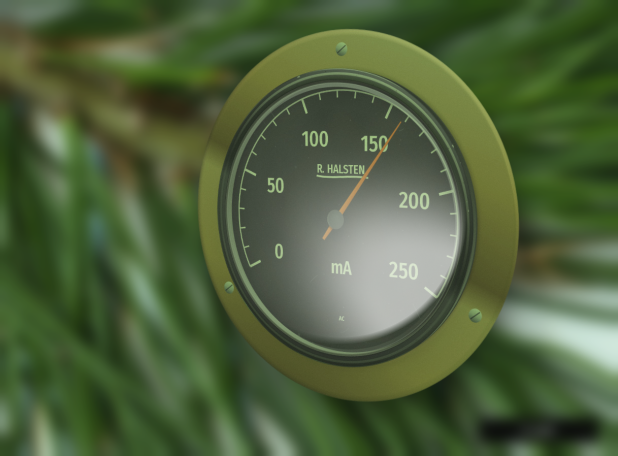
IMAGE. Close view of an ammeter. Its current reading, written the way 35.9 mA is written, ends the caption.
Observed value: 160 mA
